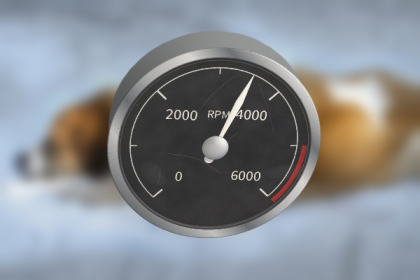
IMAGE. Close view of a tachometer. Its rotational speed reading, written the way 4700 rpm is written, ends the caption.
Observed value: 3500 rpm
